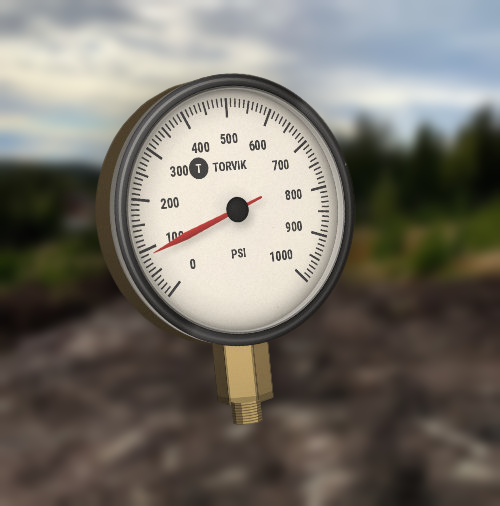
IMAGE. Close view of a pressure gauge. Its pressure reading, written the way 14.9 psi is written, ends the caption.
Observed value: 90 psi
